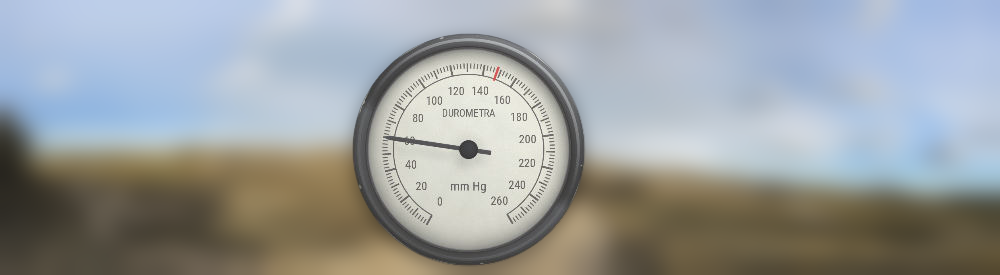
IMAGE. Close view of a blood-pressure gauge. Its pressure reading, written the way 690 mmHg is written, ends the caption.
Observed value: 60 mmHg
